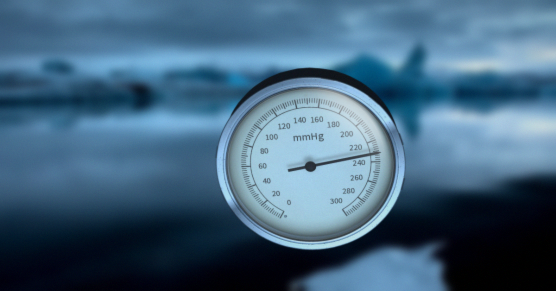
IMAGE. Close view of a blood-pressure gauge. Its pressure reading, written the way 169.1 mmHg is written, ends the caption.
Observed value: 230 mmHg
